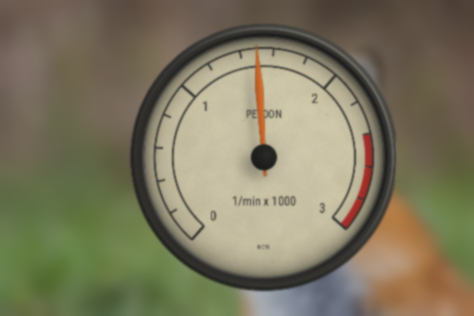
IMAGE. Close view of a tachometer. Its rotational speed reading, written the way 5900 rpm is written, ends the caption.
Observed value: 1500 rpm
